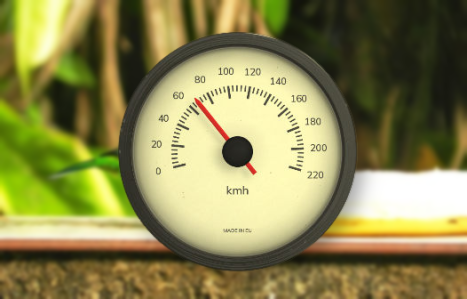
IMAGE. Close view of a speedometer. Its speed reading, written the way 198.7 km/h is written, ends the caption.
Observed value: 68 km/h
